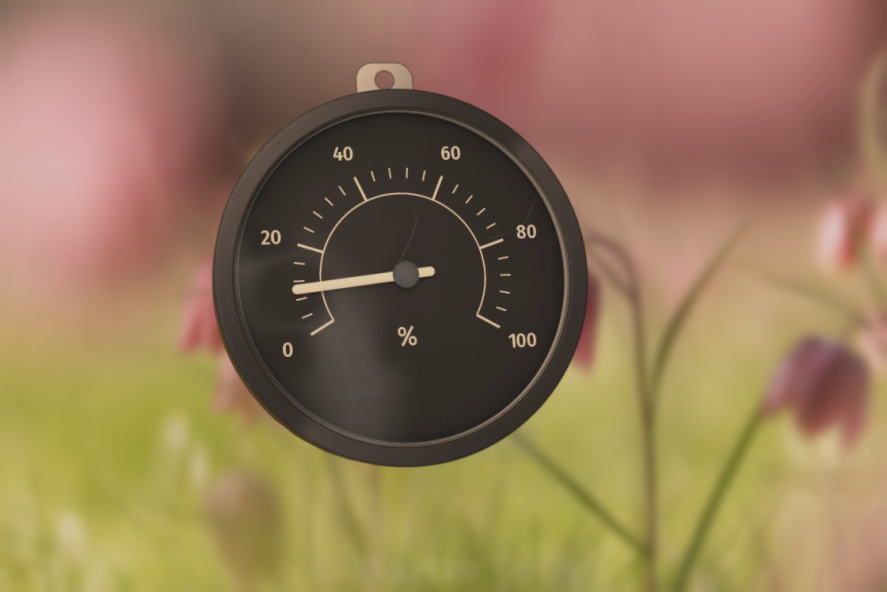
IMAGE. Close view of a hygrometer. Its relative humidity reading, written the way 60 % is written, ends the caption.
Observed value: 10 %
